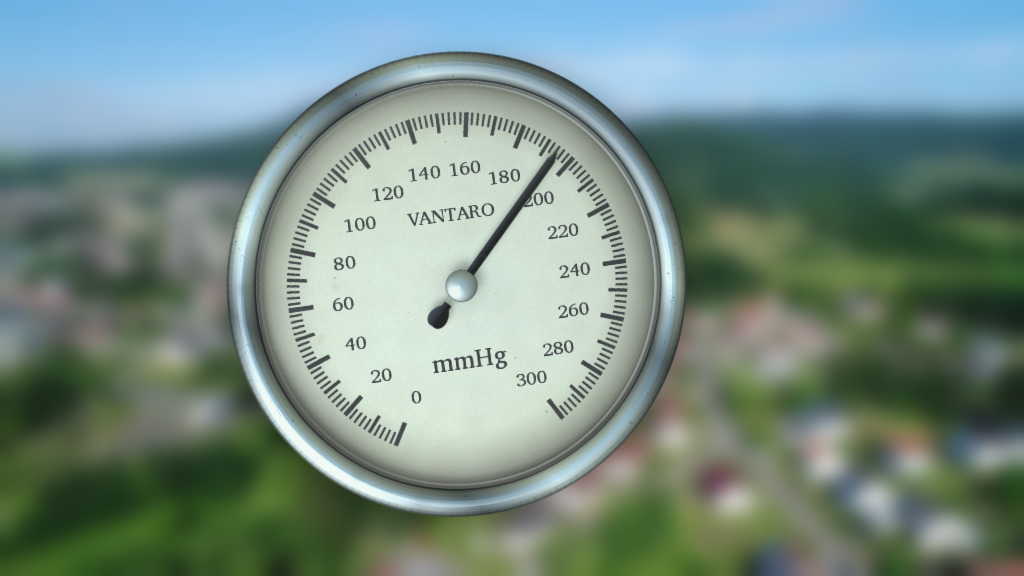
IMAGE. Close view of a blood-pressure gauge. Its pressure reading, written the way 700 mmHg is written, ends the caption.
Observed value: 194 mmHg
